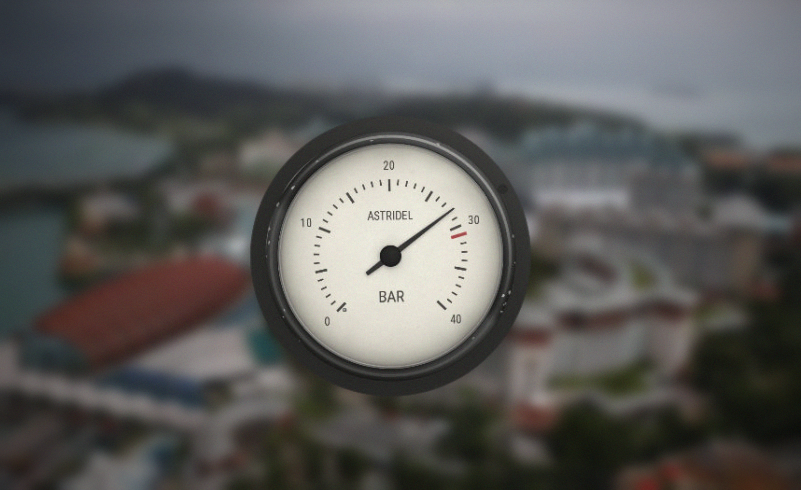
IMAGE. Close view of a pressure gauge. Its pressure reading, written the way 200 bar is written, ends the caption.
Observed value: 28 bar
